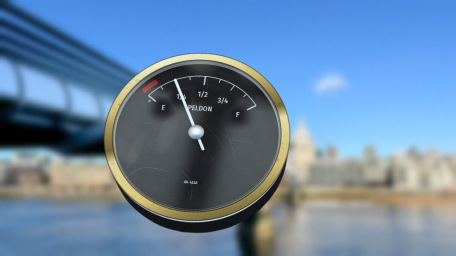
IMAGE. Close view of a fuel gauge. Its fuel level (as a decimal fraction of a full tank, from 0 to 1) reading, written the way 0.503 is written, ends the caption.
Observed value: 0.25
